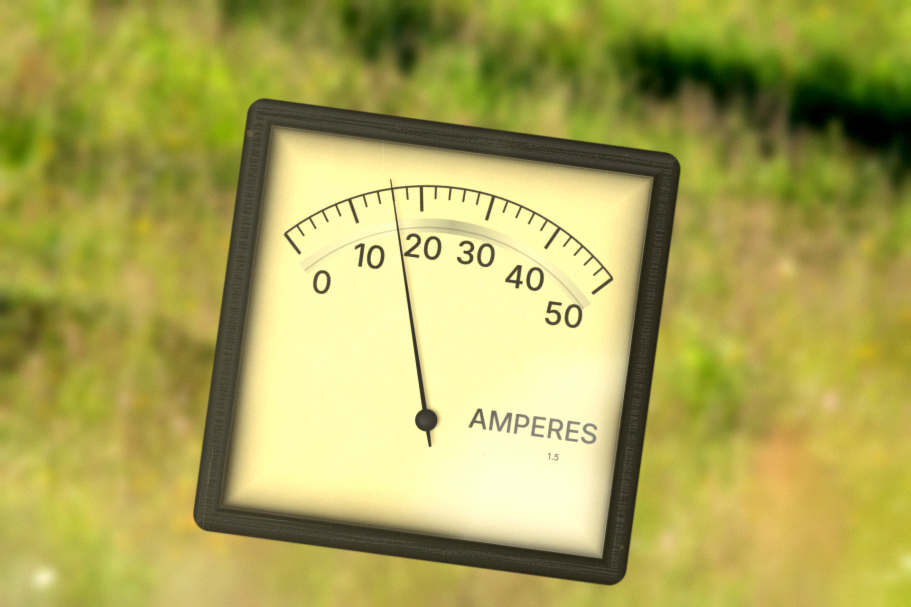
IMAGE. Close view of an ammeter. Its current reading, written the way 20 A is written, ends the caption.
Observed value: 16 A
